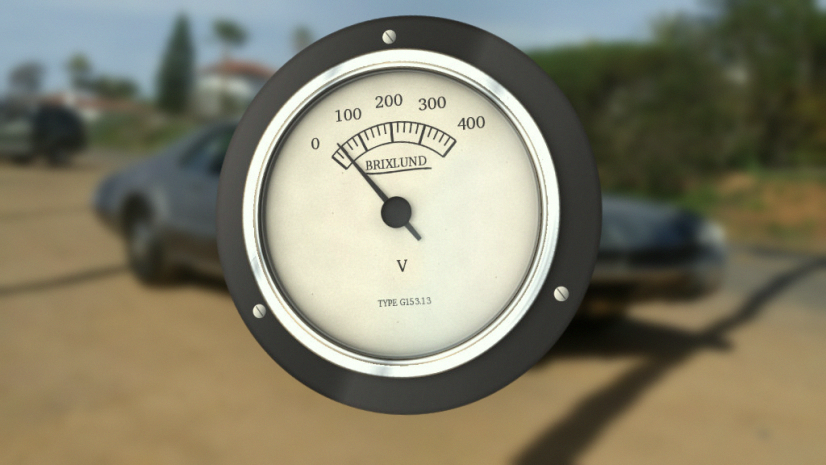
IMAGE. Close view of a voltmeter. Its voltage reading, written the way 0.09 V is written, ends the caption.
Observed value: 40 V
